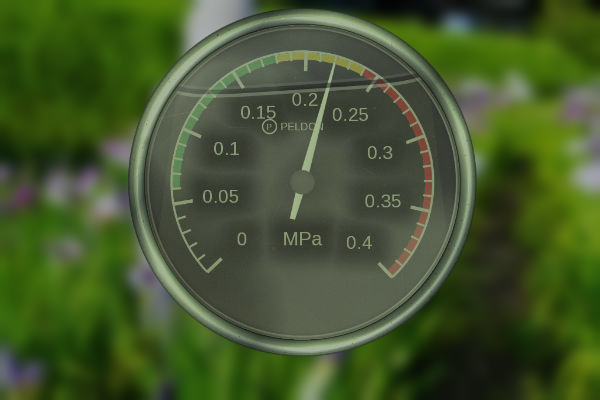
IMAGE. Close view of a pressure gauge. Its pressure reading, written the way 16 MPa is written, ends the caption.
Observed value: 0.22 MPa
